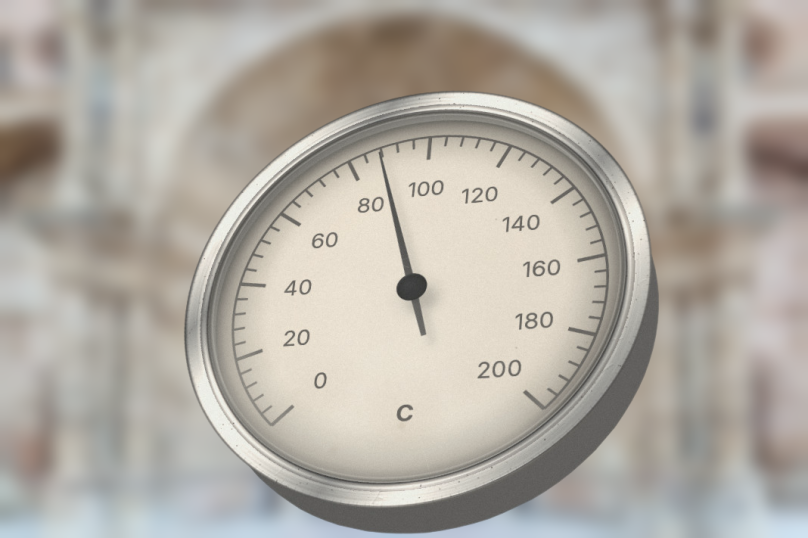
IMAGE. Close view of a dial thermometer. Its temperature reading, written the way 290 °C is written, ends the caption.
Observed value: 88 °C
